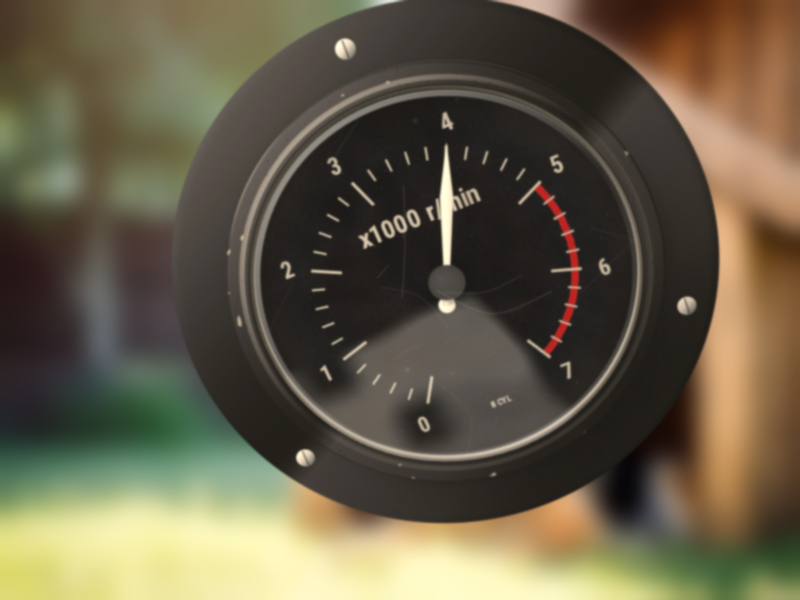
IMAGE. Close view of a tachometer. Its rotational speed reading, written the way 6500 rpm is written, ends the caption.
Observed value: 4000 rpm
